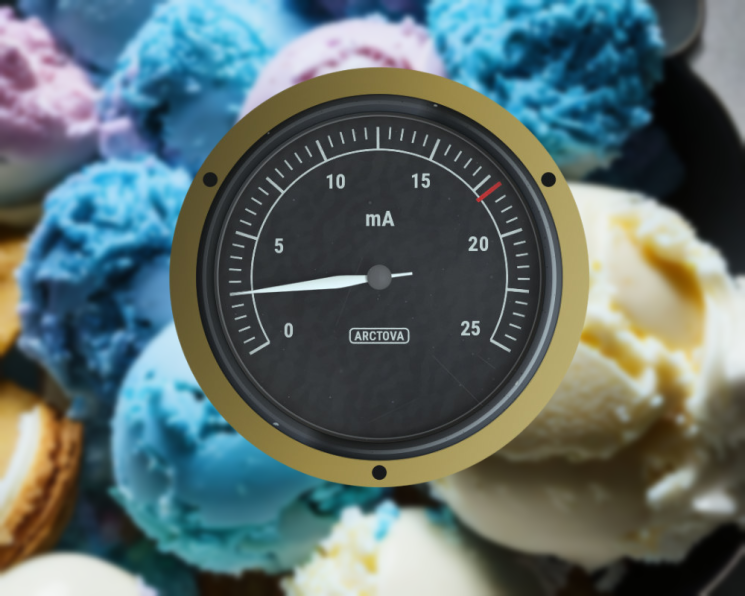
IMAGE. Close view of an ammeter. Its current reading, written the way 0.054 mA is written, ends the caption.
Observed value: 2.5 mA
